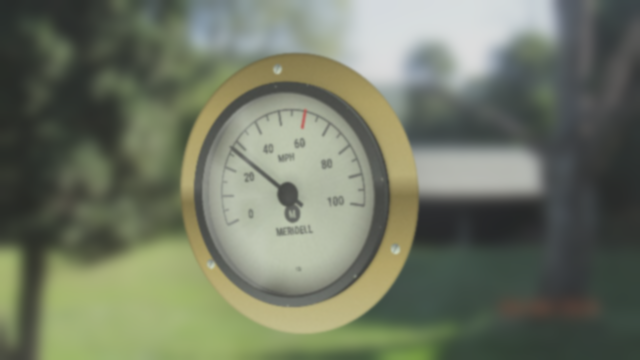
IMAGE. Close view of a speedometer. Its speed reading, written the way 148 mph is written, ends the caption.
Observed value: 27.5 mph
